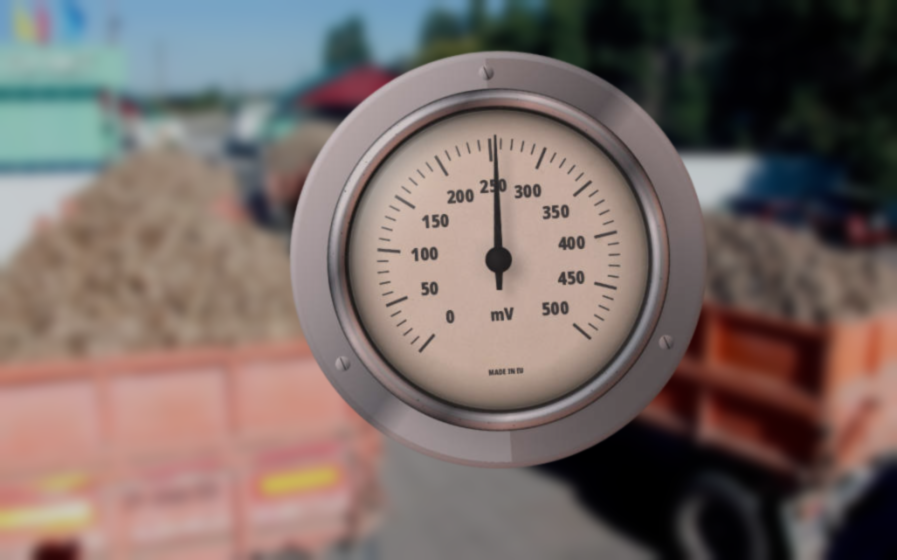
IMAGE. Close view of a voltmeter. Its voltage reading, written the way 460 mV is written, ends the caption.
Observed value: 255 mV
